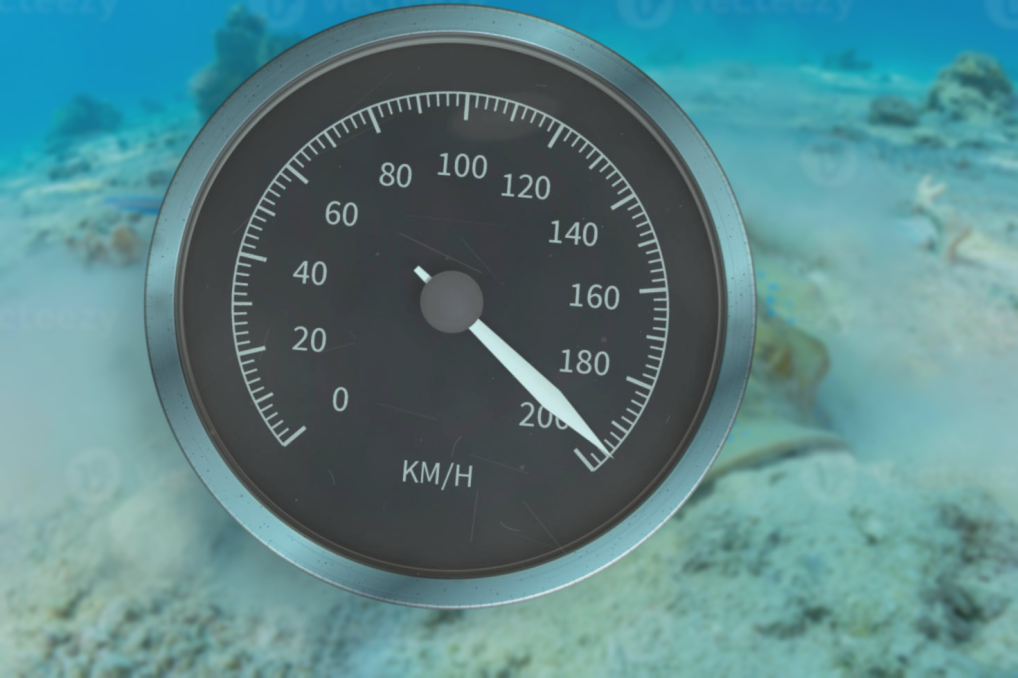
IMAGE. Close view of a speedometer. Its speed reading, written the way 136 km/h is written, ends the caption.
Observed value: 196 km/h
